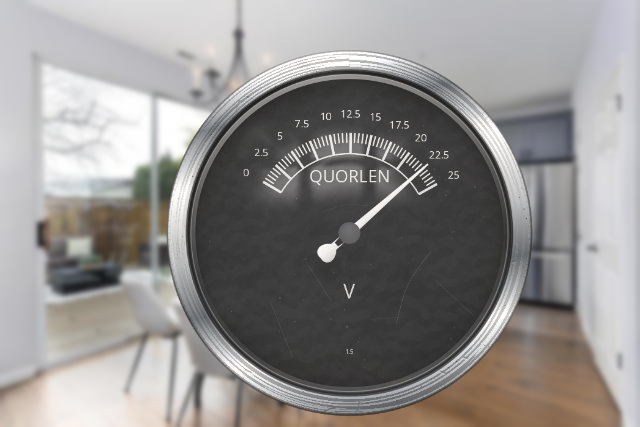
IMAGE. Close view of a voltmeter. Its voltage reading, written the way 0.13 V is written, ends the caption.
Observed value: 22.5 V
